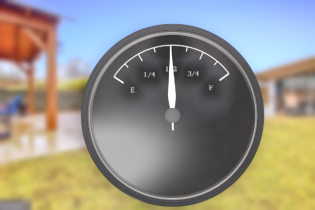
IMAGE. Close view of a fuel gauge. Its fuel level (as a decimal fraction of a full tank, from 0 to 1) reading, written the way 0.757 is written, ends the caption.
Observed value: 0.5
